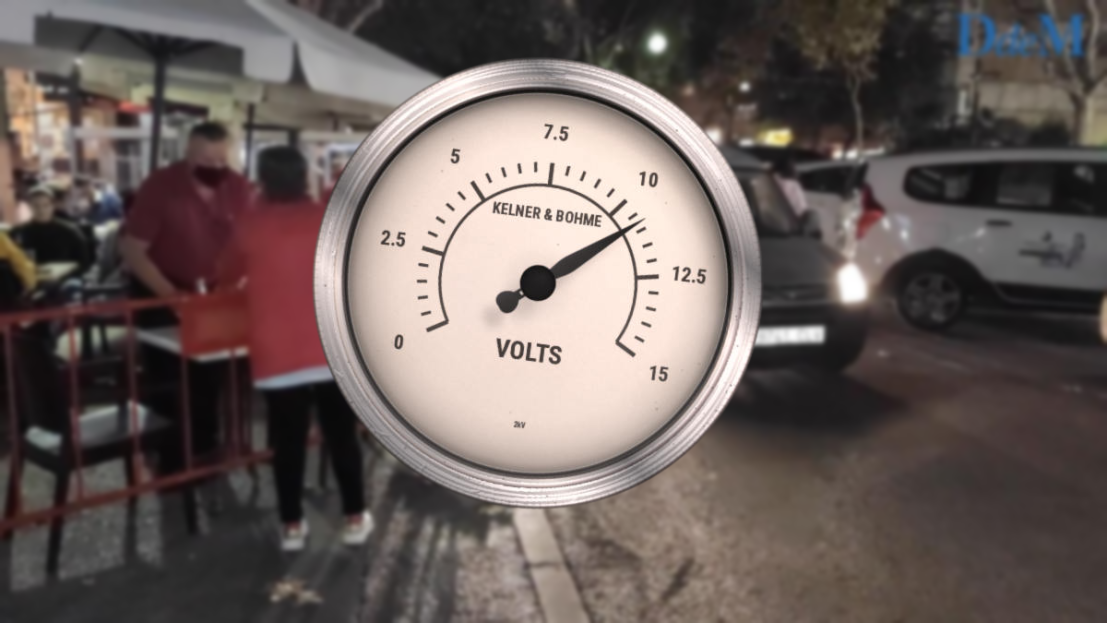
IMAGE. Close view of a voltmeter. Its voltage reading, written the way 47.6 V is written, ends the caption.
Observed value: 10.75 V
